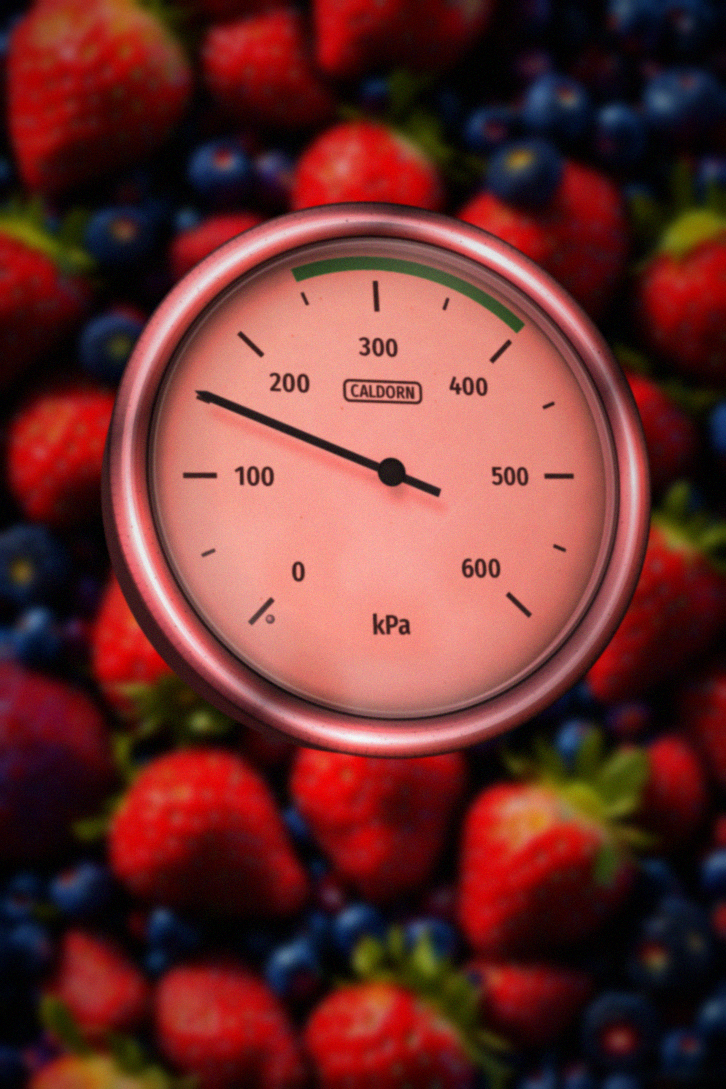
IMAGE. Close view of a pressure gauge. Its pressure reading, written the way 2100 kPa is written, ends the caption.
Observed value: 150 kPa
